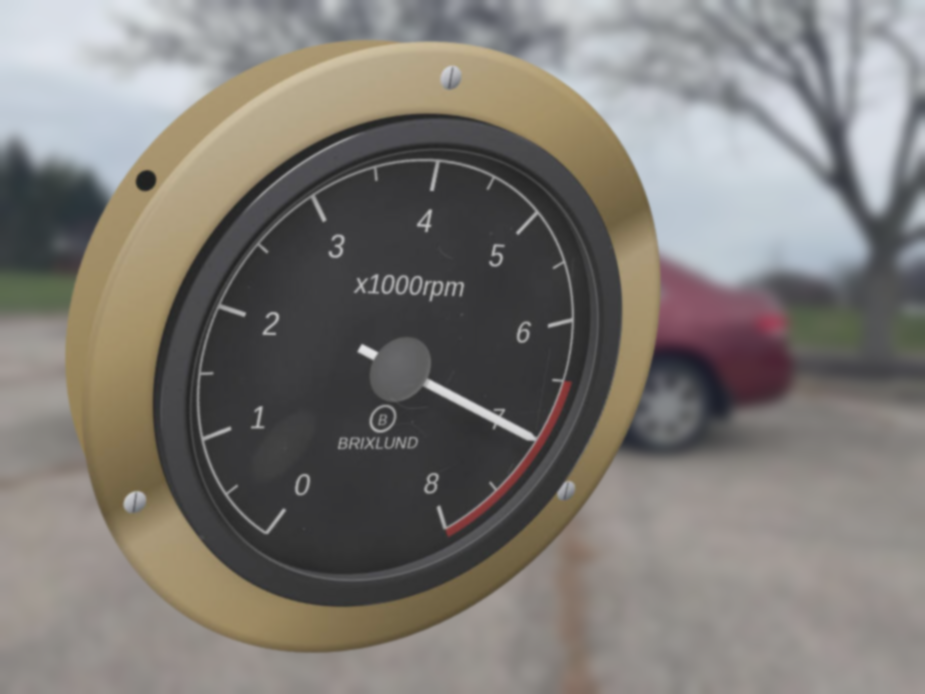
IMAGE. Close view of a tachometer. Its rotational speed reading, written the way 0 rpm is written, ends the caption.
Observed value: 7000 rpm
